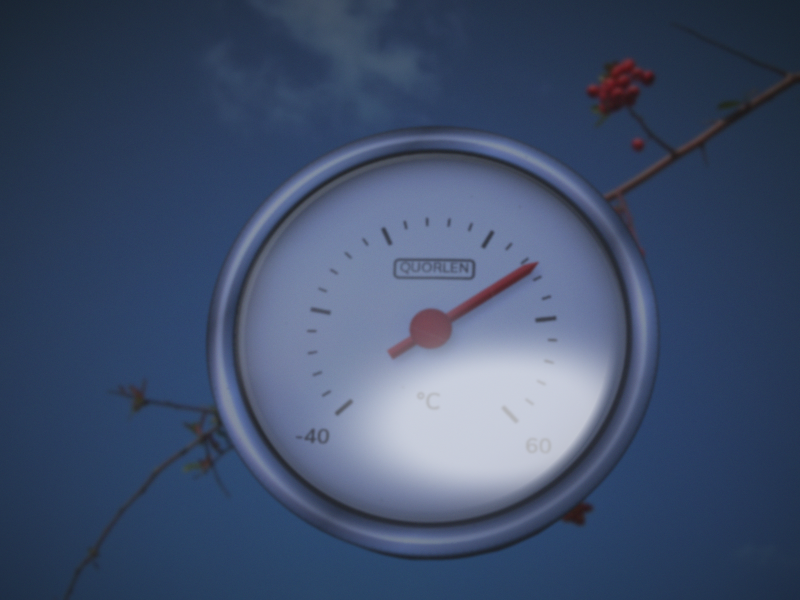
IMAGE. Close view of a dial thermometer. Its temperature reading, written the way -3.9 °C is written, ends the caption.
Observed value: 30 °C
